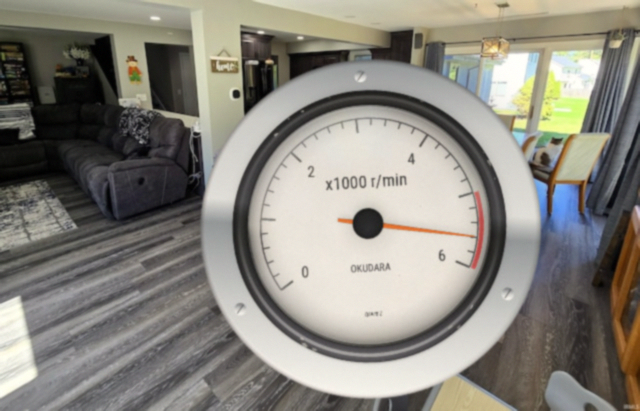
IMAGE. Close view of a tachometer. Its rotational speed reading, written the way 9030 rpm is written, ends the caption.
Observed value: 5600 rpm
